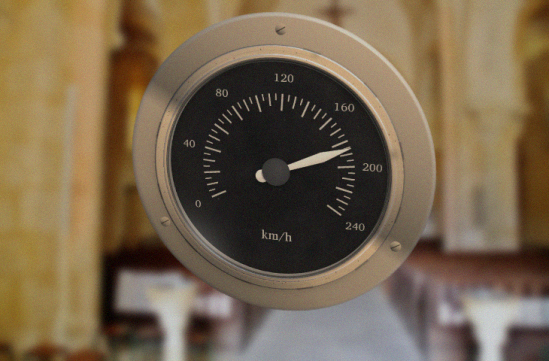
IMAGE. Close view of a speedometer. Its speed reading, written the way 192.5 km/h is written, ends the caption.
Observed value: 185 km/h
